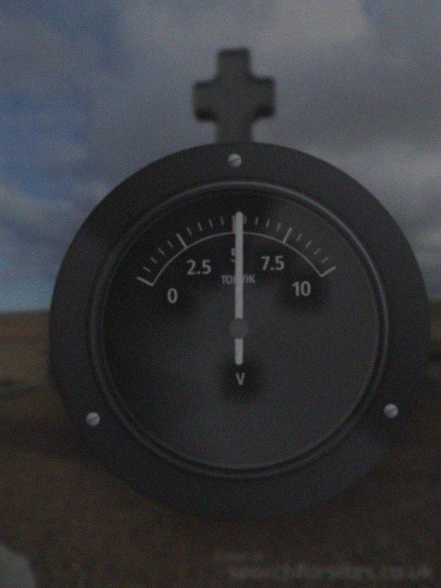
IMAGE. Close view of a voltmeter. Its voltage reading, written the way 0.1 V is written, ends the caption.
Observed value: 5.25 V
